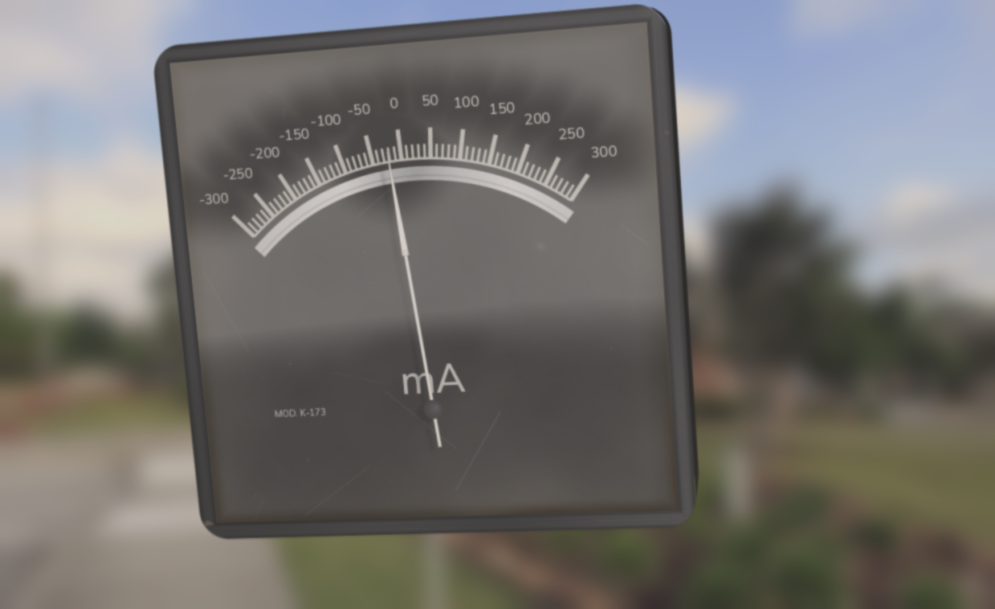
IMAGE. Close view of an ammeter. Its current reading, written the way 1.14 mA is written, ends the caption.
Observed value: -20 mA
